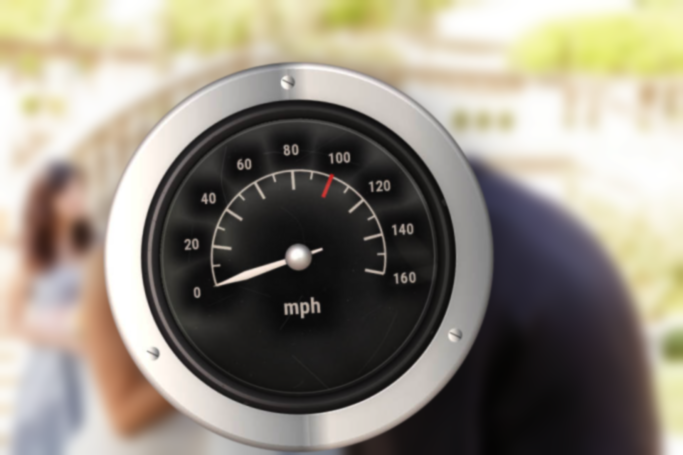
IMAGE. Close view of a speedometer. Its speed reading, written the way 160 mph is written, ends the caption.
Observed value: 0 mph
